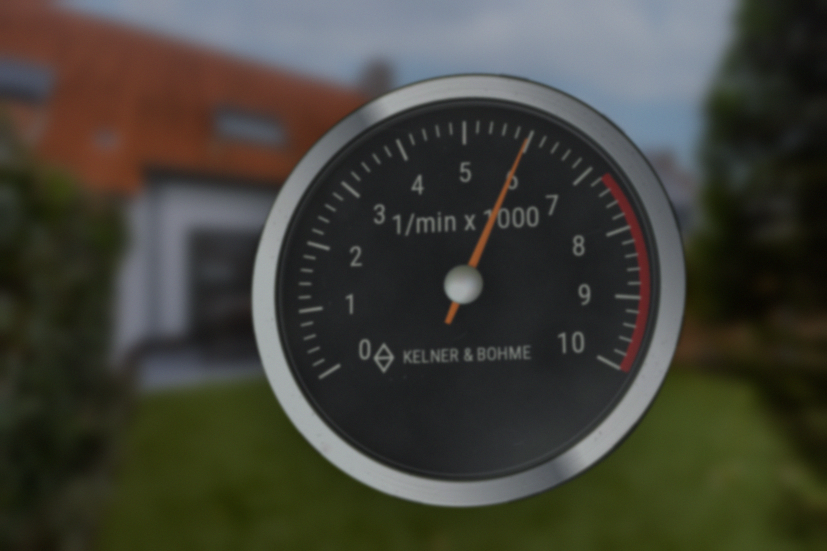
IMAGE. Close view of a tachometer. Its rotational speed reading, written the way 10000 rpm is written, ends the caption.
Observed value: 6000 rpm
